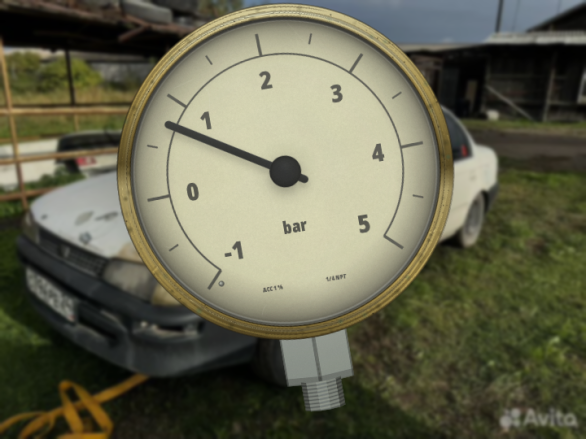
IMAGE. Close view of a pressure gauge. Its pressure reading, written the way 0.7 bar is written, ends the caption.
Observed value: 0.75 bar
